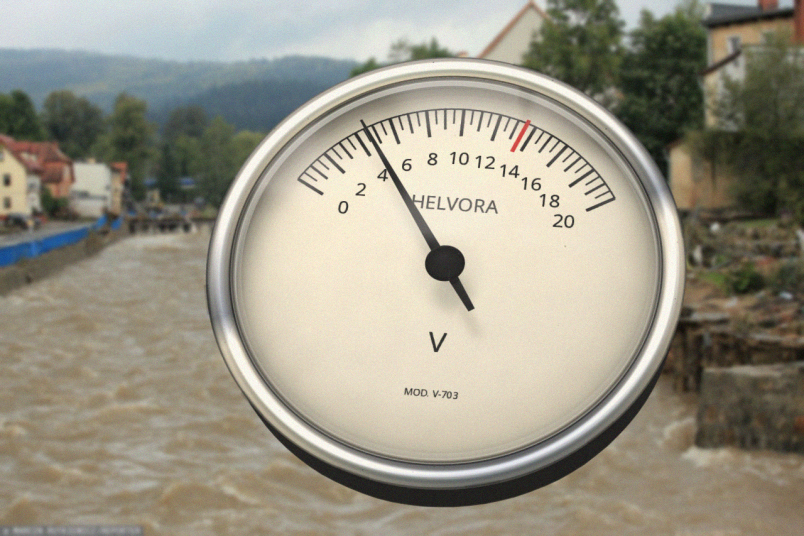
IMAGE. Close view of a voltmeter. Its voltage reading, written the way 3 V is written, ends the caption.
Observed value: 4.5 V
